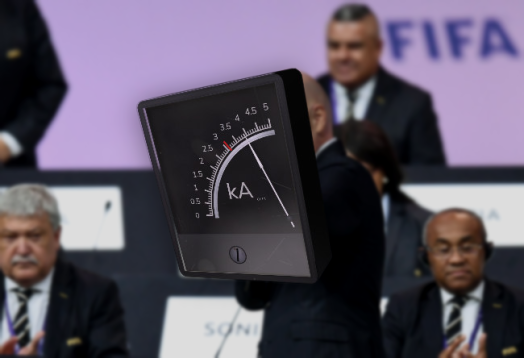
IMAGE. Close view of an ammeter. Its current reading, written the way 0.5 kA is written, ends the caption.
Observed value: 4 kA
